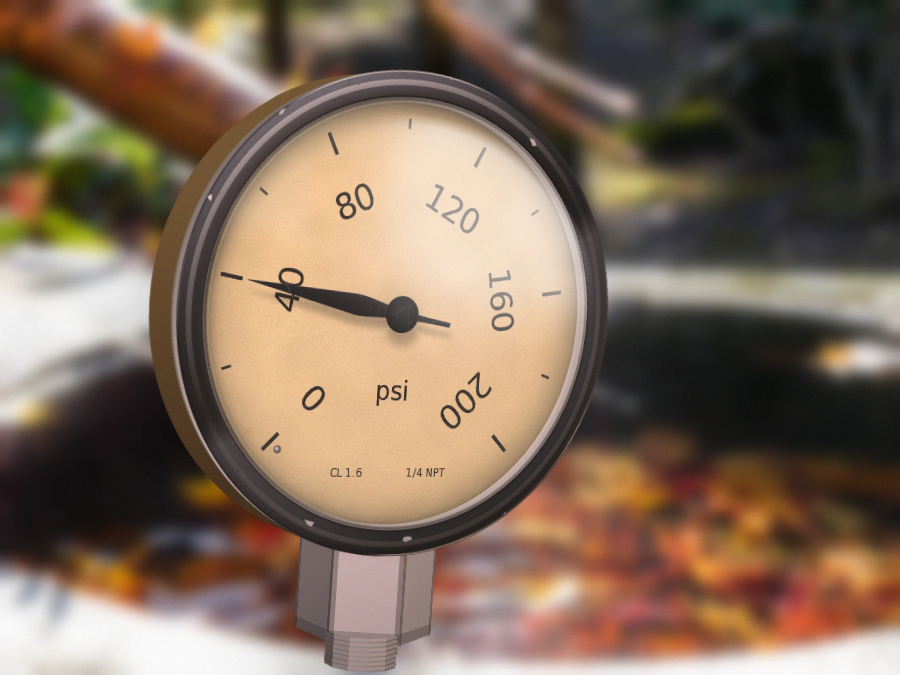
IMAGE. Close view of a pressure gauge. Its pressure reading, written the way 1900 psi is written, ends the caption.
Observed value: 40 psi
